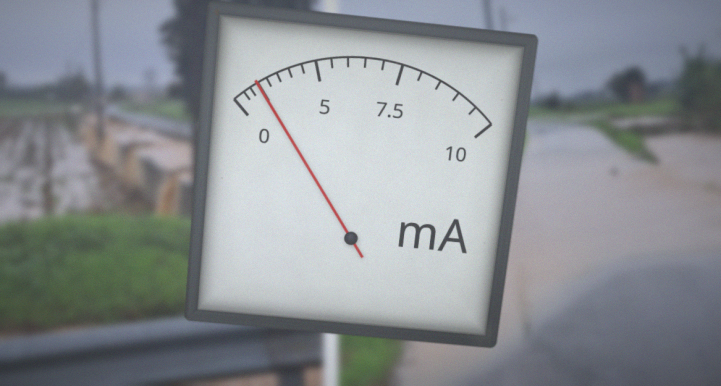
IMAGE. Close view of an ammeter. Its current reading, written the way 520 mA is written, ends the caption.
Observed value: 2.5 mA
